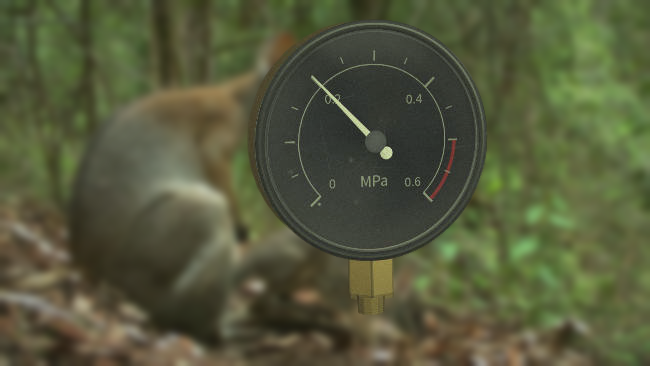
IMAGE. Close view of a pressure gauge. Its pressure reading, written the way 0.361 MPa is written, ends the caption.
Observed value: 0.2 MPa
